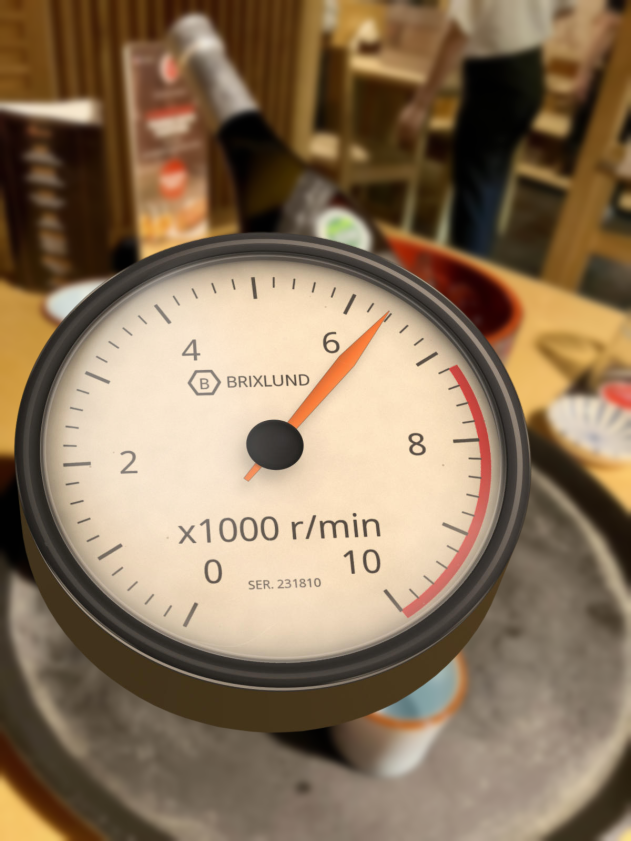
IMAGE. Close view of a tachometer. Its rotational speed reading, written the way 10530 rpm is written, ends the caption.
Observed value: 6400 rpm
